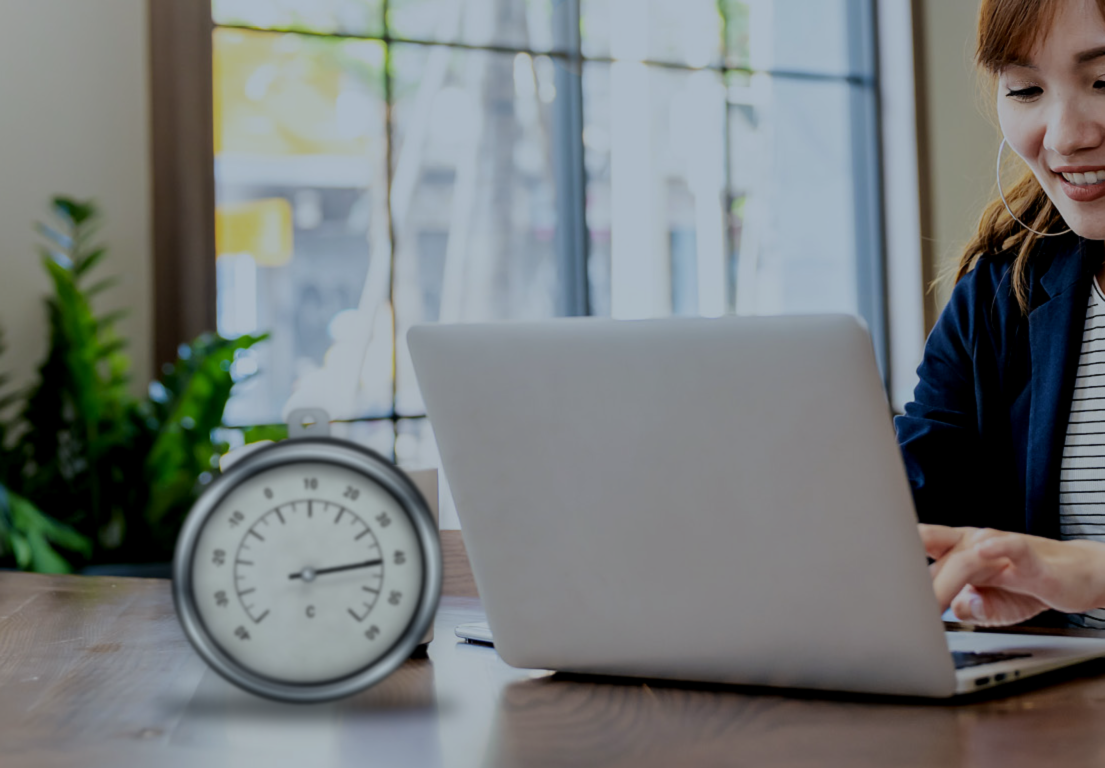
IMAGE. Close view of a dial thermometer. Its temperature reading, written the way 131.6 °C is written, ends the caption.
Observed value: 40 °C
